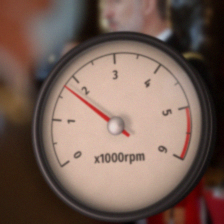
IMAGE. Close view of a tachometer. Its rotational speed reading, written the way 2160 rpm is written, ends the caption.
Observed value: 1750 rpm
